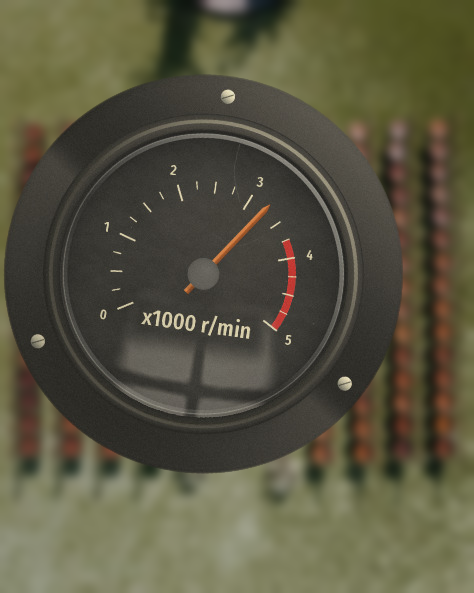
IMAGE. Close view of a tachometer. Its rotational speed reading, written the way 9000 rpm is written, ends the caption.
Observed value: 3250 rpm
